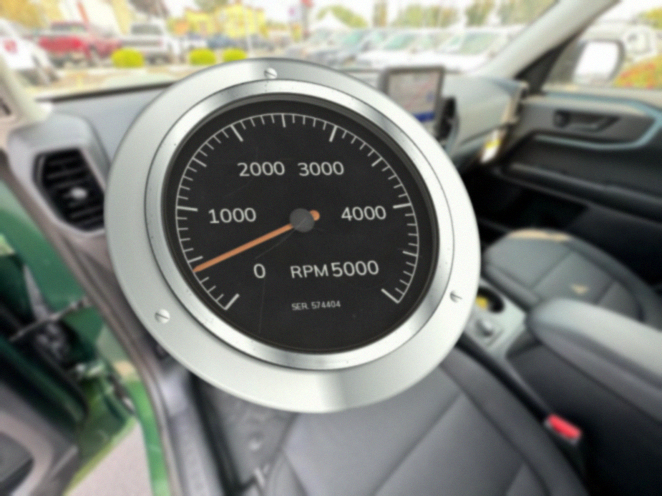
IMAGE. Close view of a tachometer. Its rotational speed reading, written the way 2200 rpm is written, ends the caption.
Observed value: 400 rpm
